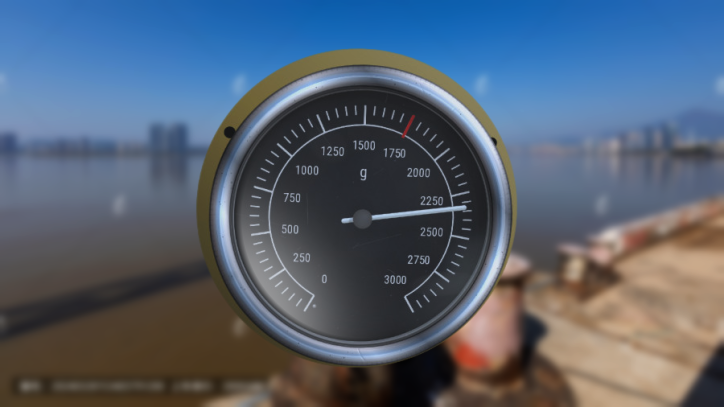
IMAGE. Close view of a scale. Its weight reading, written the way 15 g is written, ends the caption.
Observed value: 2325 g
